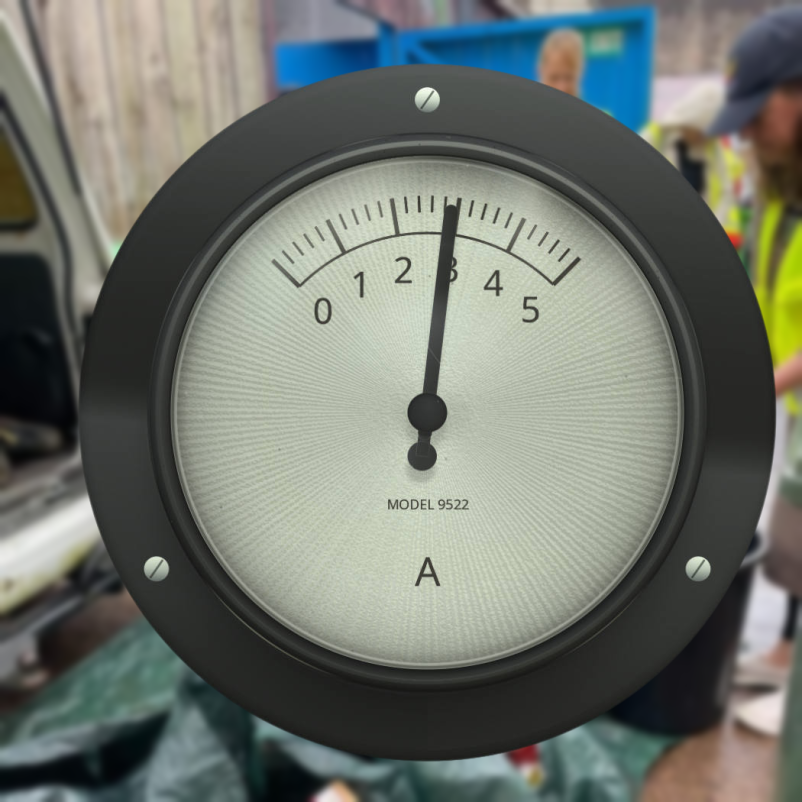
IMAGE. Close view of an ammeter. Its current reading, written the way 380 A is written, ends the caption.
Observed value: 2.9 A
